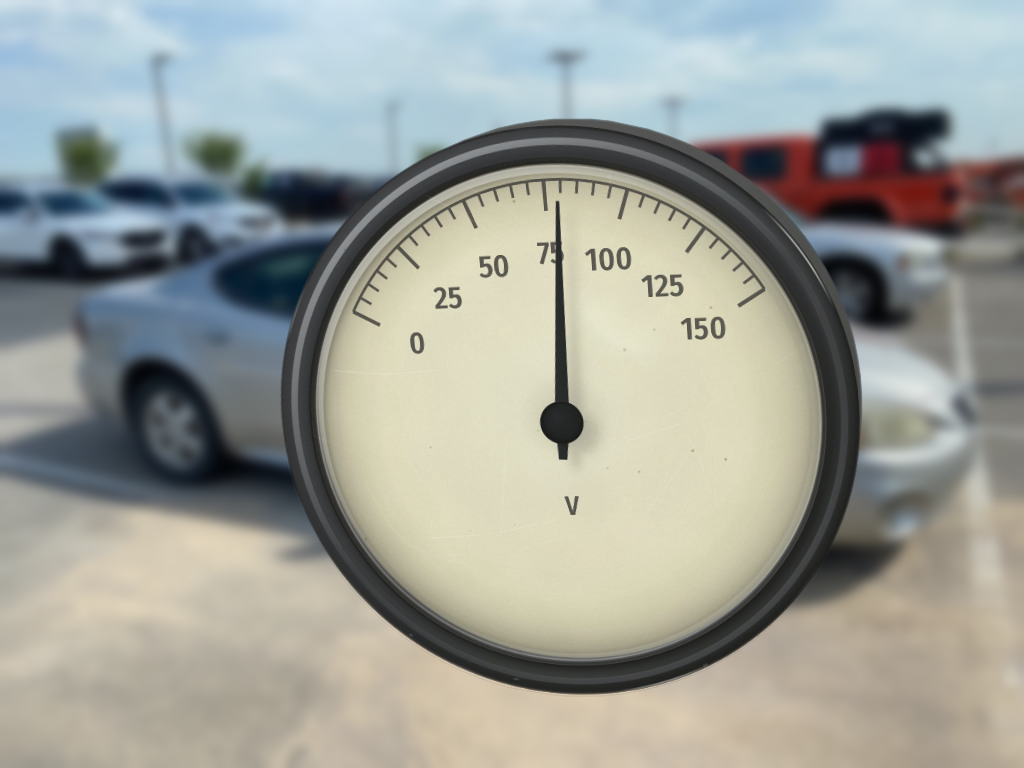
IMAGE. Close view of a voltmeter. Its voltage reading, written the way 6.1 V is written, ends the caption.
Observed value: 80 V
